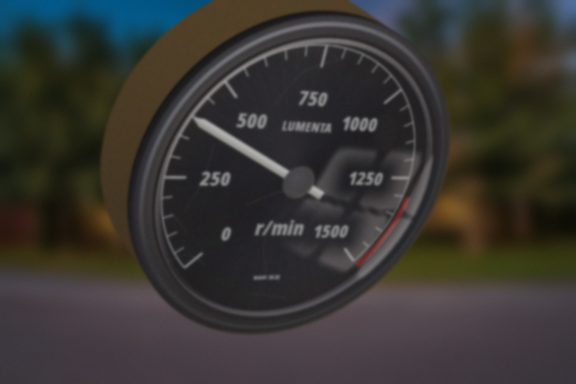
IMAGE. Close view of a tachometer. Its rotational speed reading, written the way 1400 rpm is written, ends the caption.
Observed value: 400 rpm
